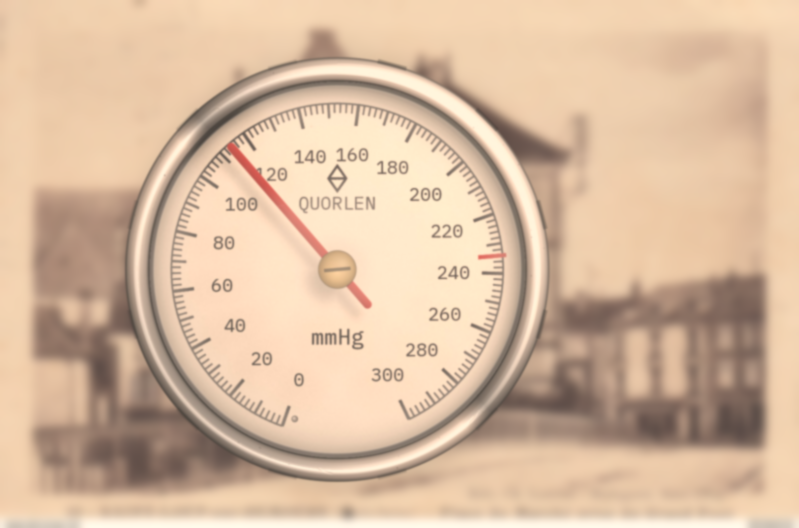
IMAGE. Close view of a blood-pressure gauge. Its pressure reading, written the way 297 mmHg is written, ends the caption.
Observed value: 114 mmHg
